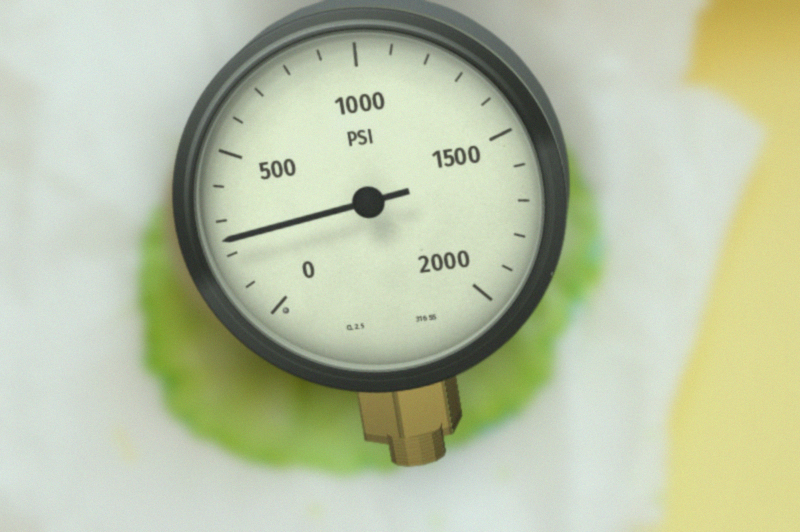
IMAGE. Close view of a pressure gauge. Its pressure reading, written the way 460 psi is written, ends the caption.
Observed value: 250 psi
